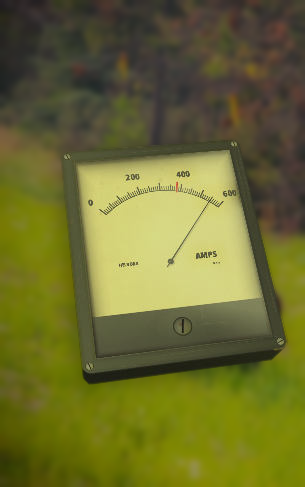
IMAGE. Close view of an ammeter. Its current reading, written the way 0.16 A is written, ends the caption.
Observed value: 550 A
